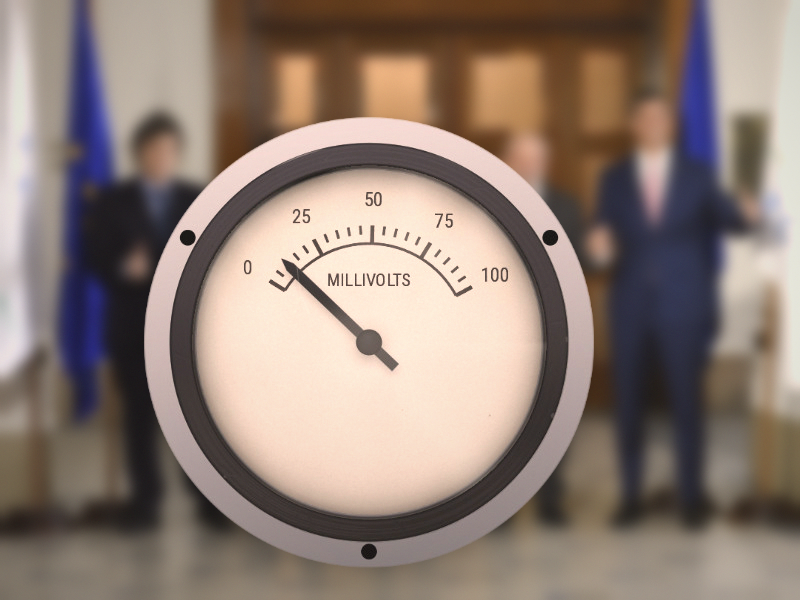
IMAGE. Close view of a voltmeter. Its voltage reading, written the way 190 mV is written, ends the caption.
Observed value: 10 mV
